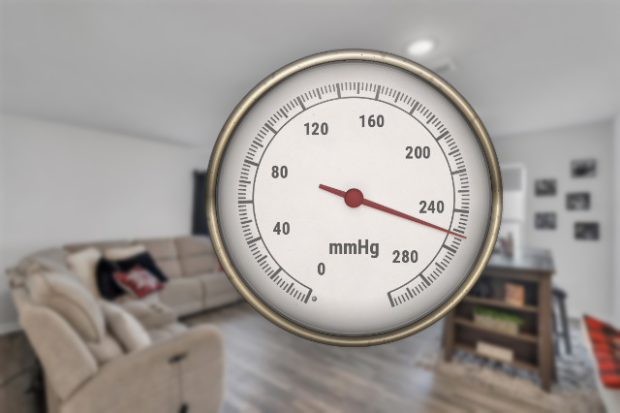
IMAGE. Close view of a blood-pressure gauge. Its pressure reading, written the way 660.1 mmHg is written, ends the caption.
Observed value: 252 mmHg
